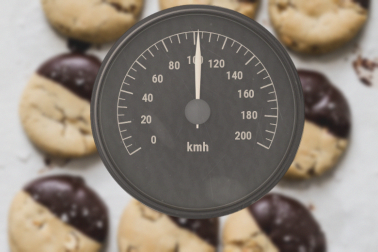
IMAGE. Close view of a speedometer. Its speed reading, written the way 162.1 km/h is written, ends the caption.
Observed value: 102.5 km/h
